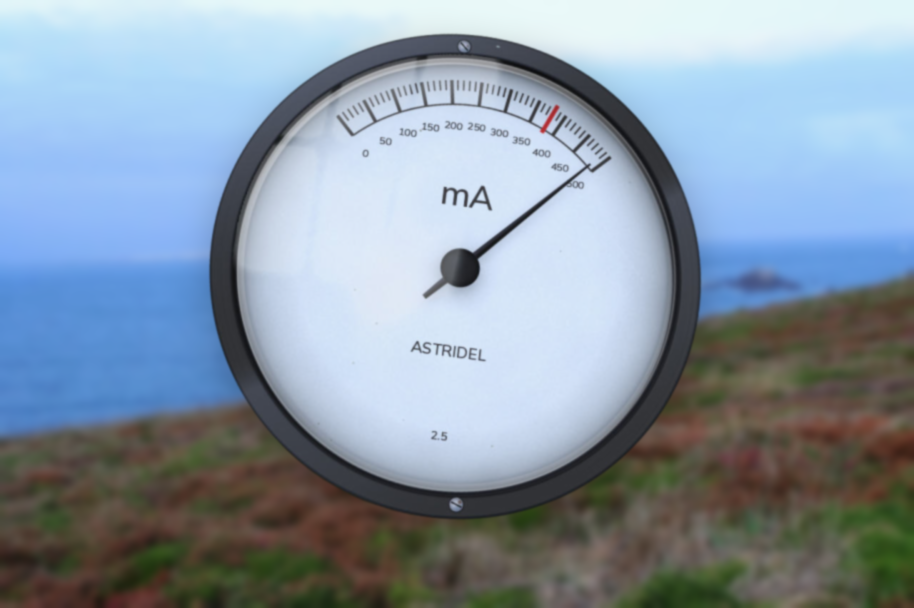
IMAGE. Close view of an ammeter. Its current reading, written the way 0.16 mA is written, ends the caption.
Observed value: 490 mA
